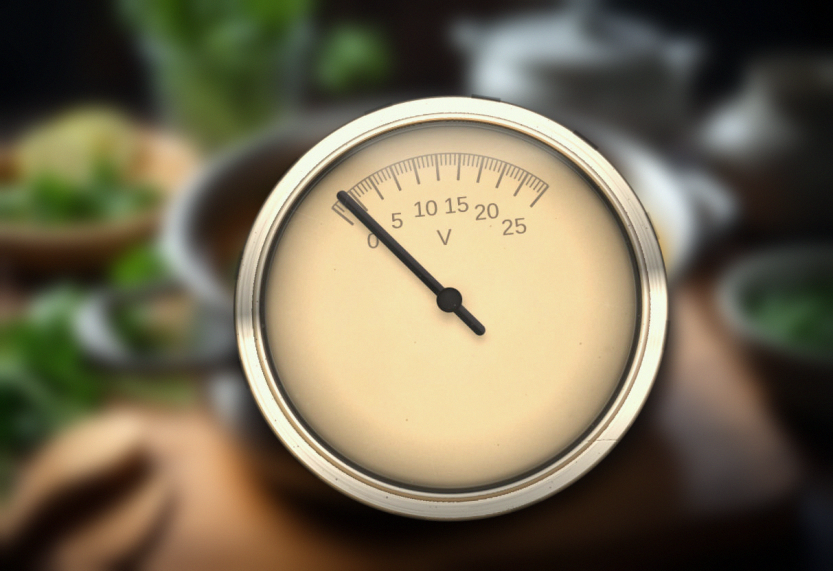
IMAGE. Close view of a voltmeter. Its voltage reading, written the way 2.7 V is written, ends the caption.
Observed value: 1.5 V
